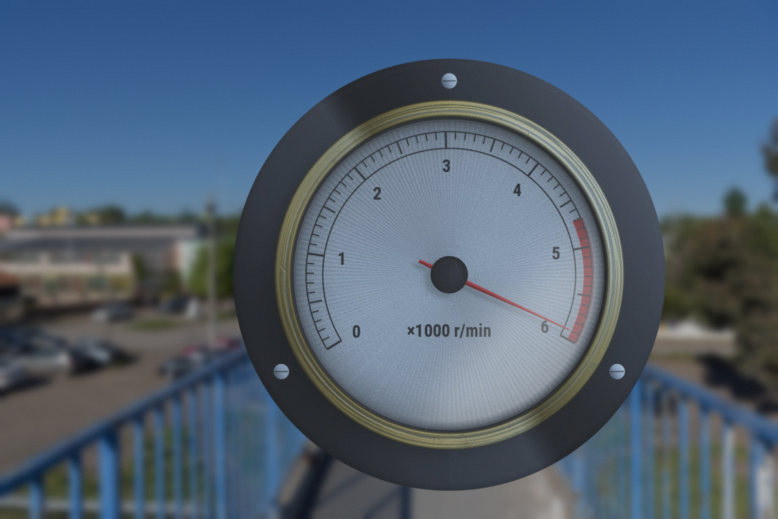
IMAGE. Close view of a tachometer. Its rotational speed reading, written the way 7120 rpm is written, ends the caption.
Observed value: 5900 rpm
